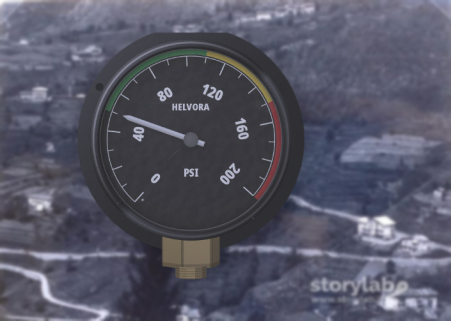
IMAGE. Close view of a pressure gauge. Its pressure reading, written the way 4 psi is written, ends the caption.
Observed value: 50 psi
